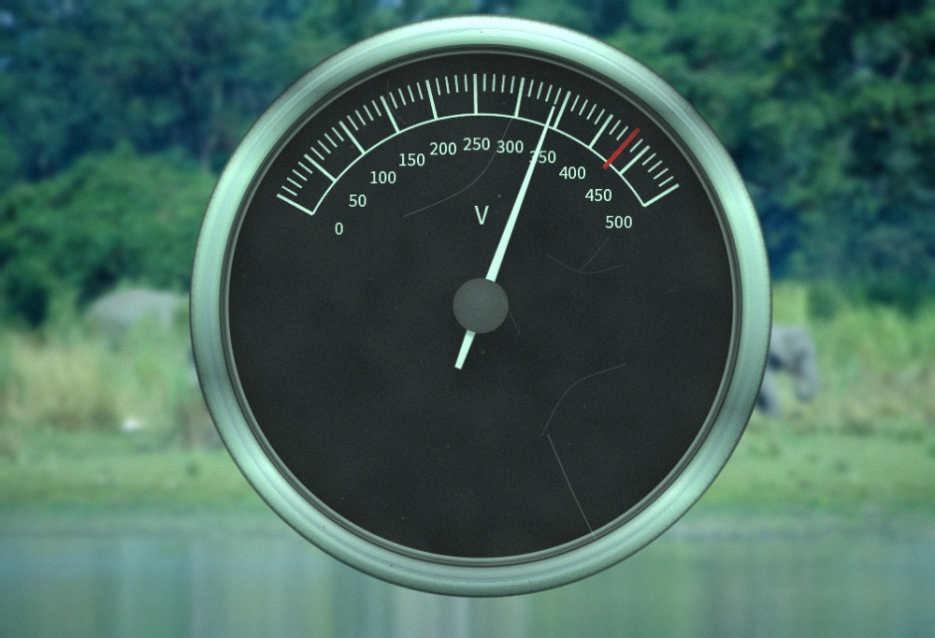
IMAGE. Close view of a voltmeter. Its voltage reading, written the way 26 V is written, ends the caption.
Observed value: 340 V
